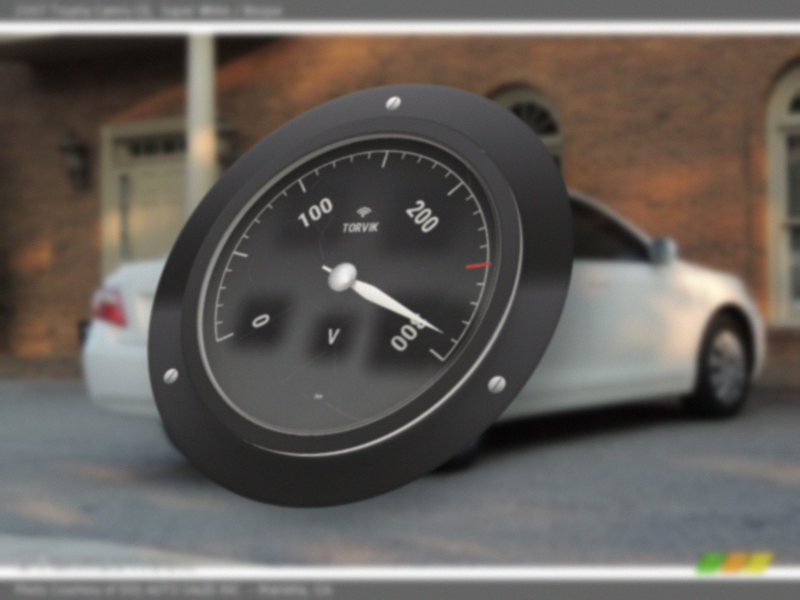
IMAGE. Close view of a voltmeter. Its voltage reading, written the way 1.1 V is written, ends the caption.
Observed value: 290 V
